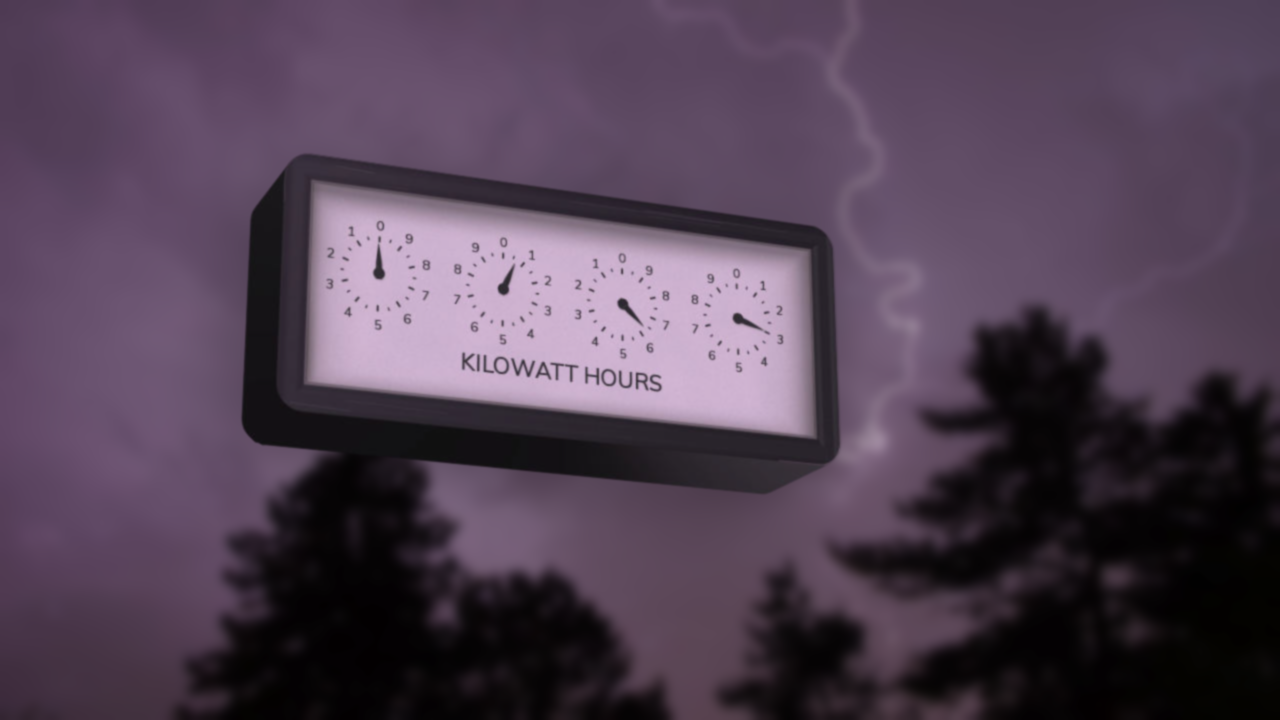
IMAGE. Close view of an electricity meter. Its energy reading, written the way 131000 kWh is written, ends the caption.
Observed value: 63 kWh
